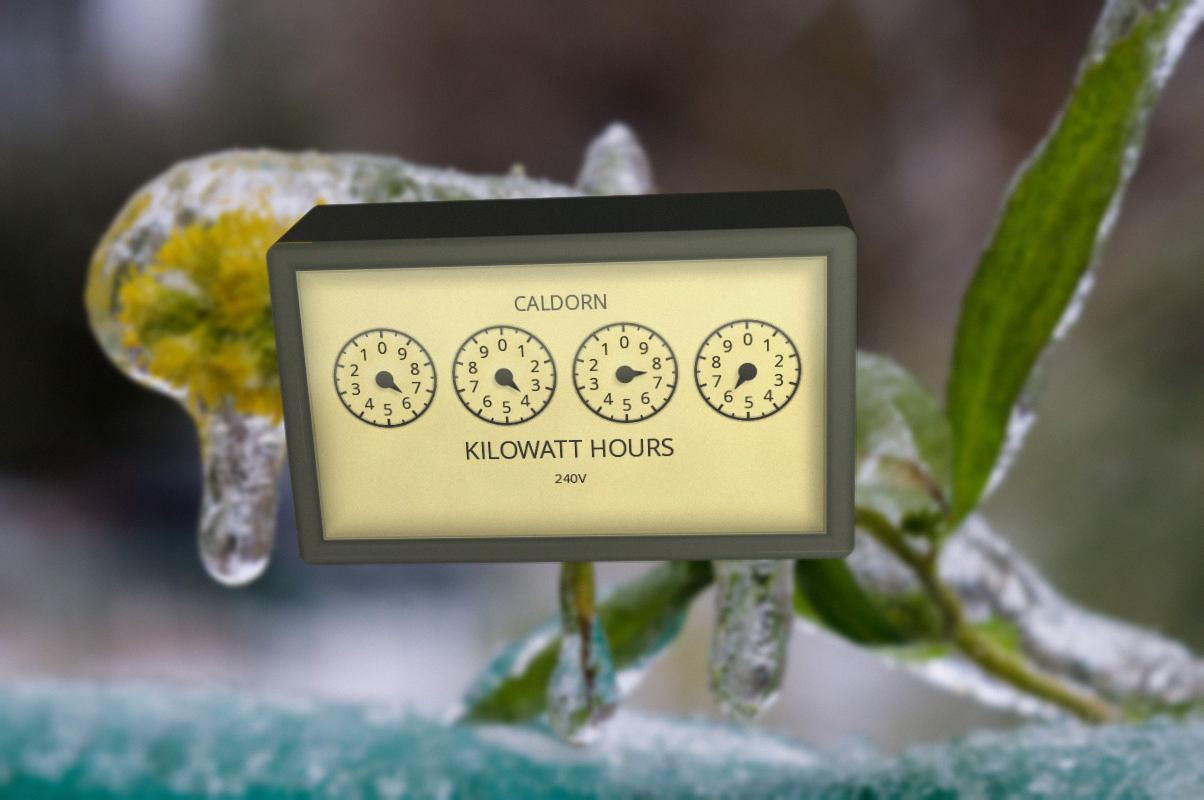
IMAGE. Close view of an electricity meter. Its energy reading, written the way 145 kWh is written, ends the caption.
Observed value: 6376 kWh
